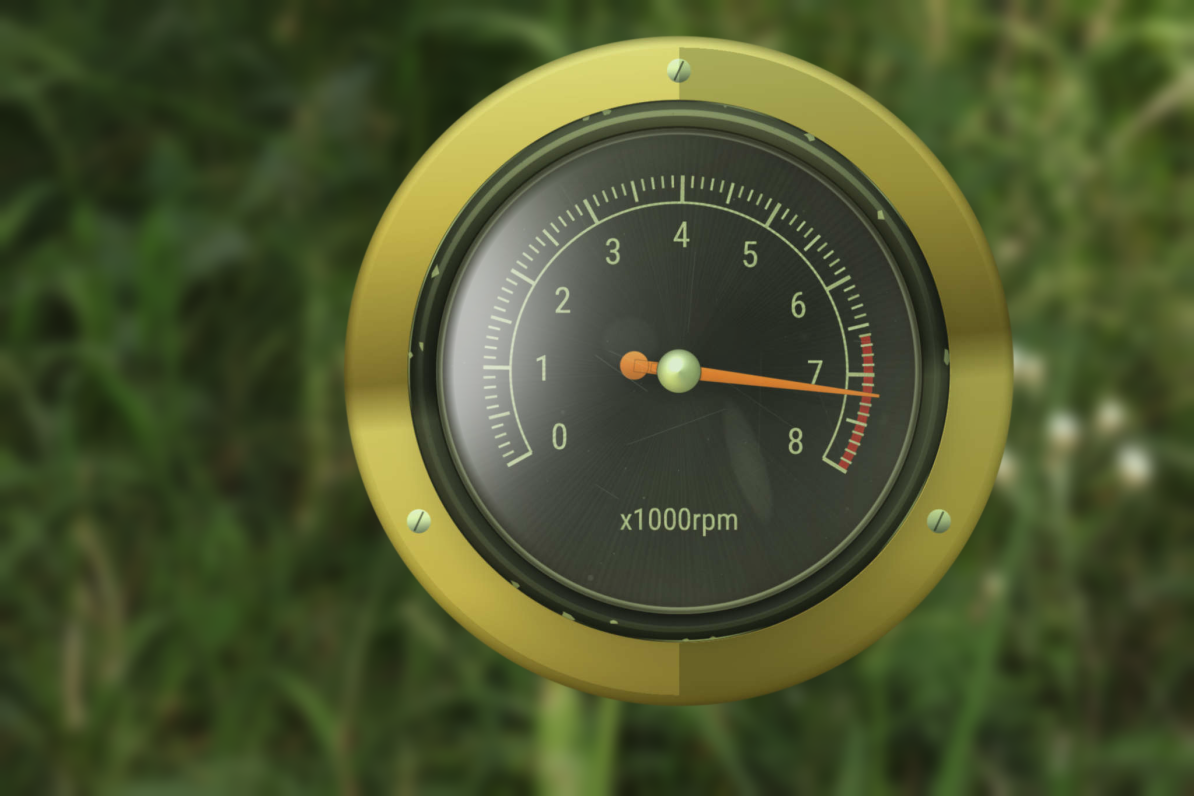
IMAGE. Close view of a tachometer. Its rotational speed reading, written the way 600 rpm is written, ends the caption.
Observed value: 7200 rpm
